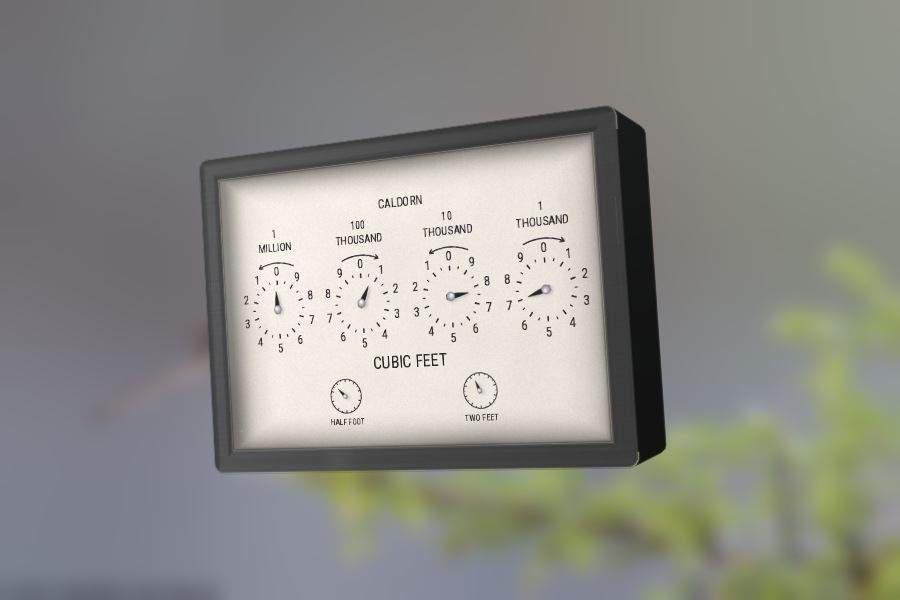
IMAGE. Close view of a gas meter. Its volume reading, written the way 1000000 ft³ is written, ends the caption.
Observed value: 7700 ft³
